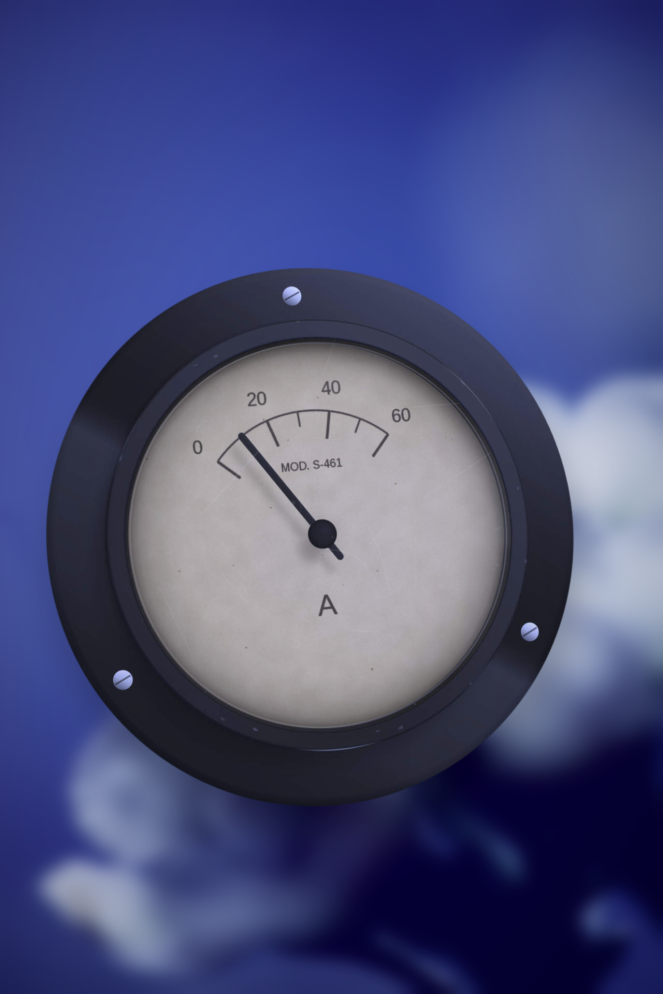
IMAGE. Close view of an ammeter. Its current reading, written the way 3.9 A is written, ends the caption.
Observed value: 10 A
